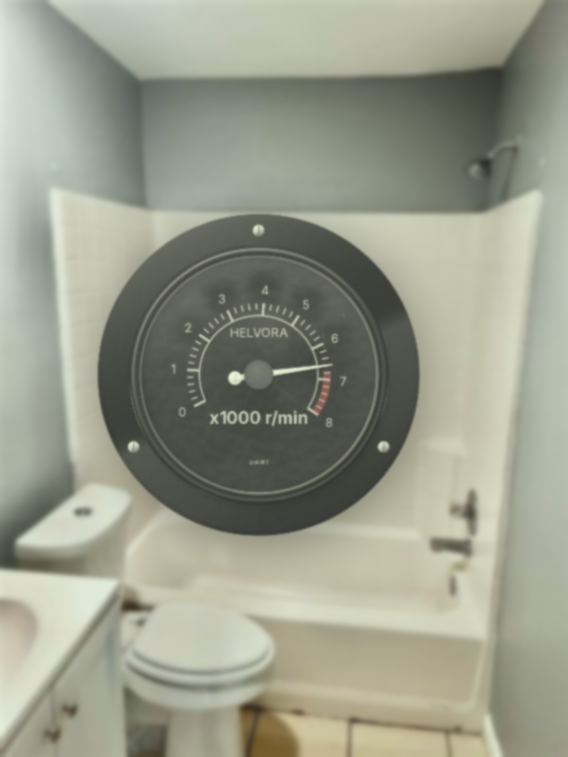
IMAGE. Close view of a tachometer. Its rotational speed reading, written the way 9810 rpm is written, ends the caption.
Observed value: 6600 rpm
